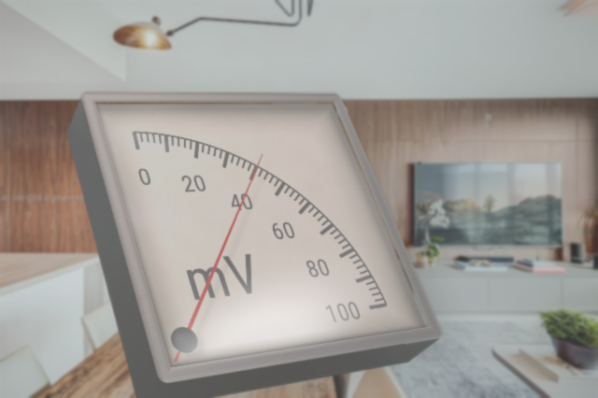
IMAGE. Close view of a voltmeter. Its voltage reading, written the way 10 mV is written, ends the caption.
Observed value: 40 mV
